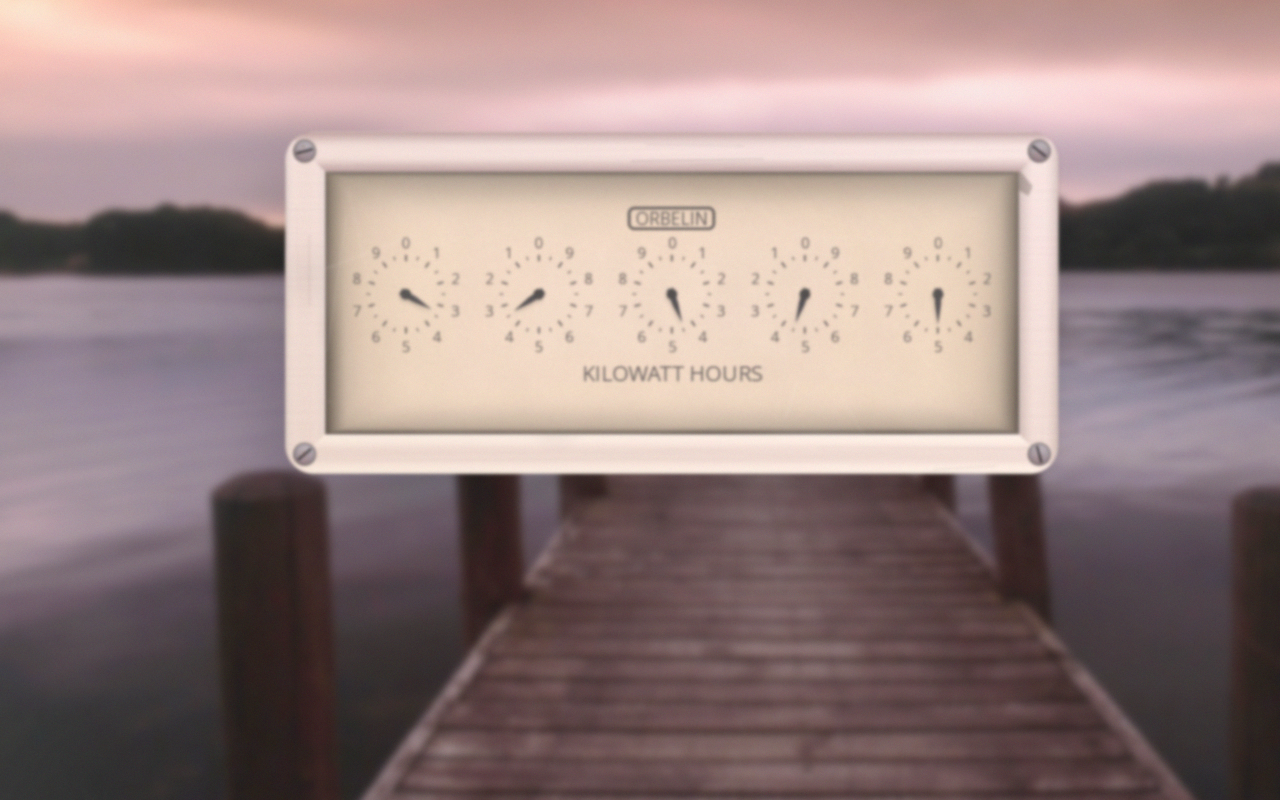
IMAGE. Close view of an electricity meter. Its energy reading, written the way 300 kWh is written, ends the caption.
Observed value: 33445 kWh
